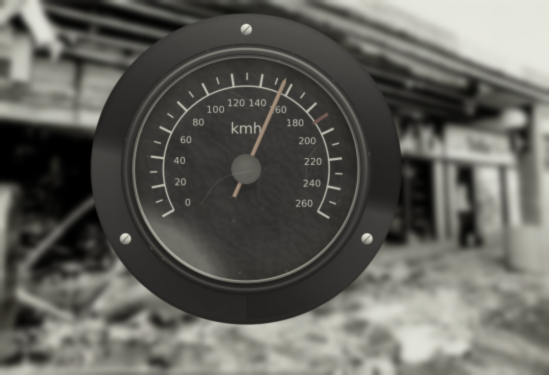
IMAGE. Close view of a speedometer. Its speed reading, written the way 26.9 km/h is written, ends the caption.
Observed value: 155 km/h
